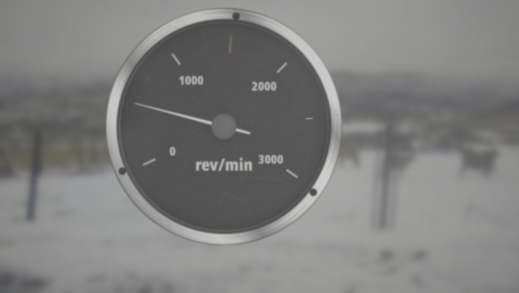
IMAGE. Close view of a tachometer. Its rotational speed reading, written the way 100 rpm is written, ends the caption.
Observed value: 500 rpm
